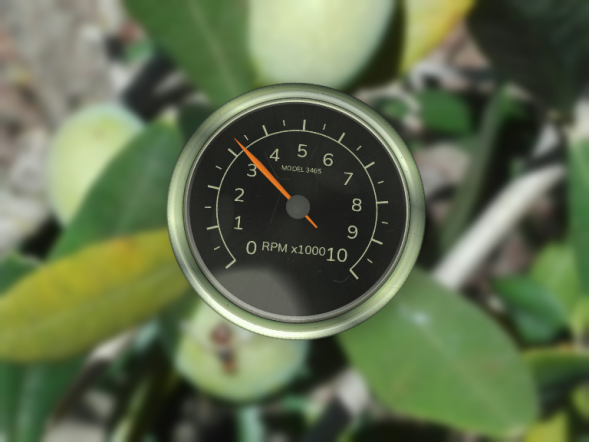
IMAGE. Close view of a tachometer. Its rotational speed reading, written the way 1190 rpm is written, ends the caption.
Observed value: 3250 rpm
